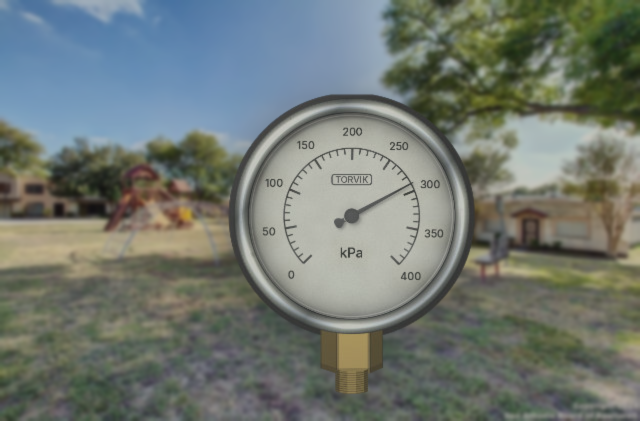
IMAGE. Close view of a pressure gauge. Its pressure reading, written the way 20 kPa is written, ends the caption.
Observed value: 290 kPa
